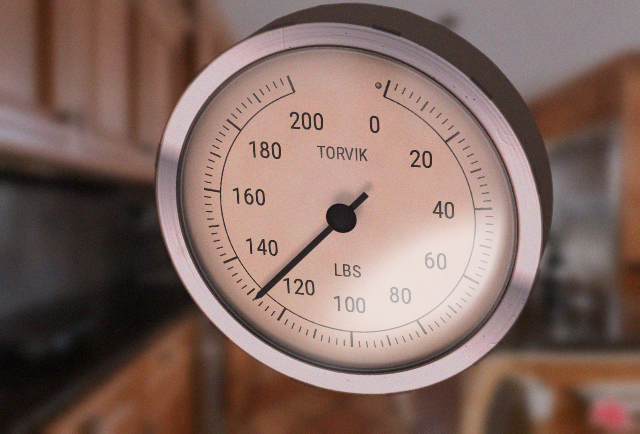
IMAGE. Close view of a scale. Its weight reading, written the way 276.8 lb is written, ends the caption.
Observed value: 128 lb
